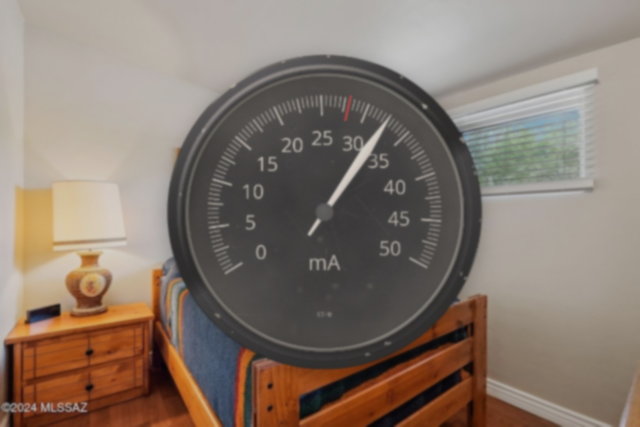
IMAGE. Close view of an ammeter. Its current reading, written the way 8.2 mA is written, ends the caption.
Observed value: 32.5 mA
